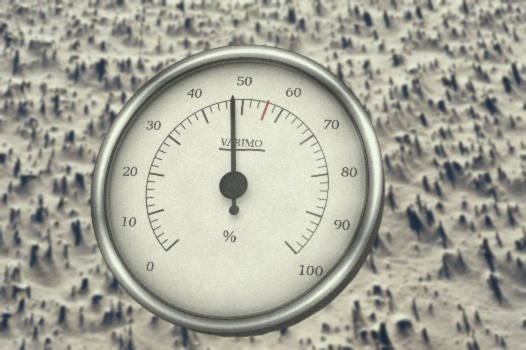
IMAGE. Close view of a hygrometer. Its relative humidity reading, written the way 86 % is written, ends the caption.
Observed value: 48 %
